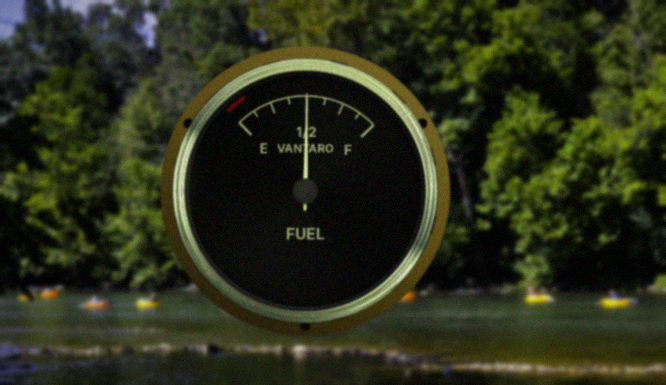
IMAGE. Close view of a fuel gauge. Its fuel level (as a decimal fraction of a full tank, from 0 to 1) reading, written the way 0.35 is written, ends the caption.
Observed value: 0.5
